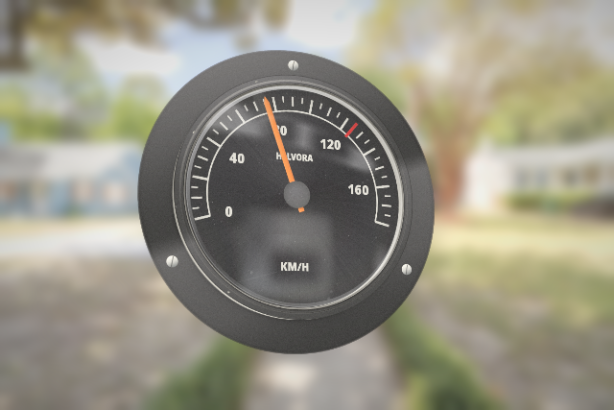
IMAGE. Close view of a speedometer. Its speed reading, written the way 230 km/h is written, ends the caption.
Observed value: 75 km/h
